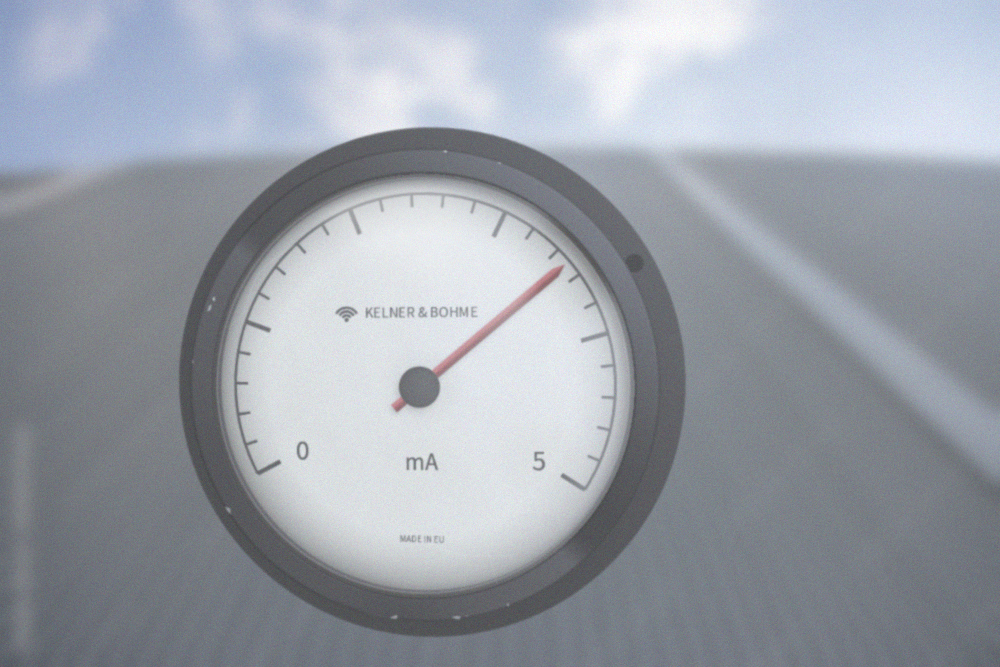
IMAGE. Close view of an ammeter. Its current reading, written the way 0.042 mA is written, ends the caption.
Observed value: 3.5 mA
